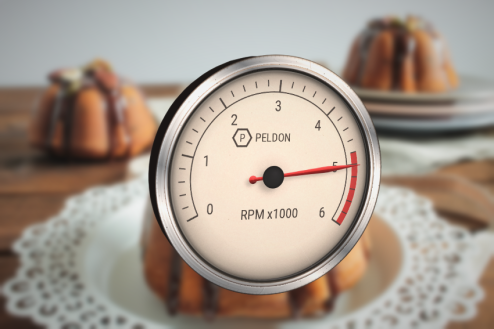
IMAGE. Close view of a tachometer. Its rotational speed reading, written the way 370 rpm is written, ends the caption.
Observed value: 5000 rpm
